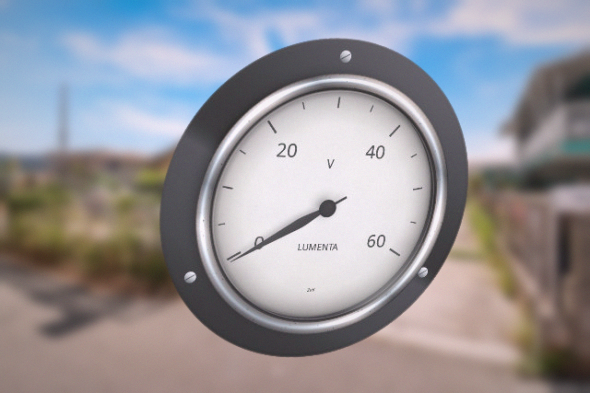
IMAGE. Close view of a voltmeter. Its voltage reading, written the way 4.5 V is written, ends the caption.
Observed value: 0 V
